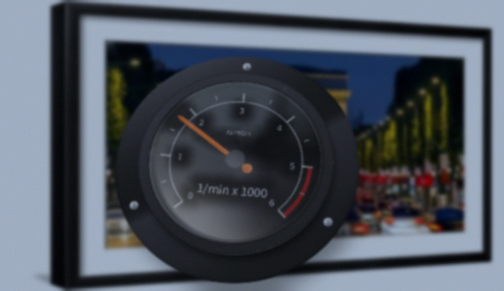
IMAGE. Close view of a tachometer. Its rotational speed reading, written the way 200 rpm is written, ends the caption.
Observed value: 1750 rpm
